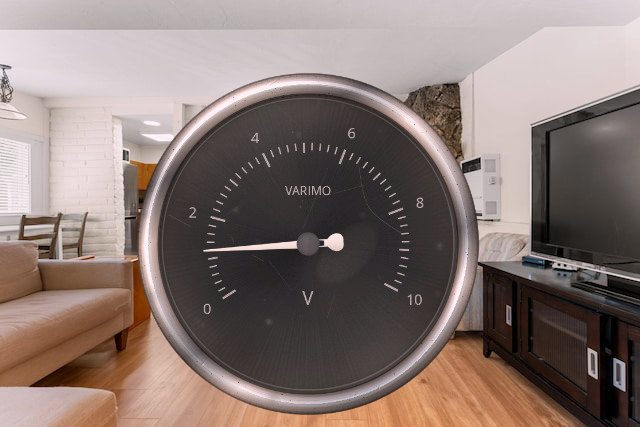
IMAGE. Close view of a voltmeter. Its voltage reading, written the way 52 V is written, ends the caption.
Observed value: 1.2 V
